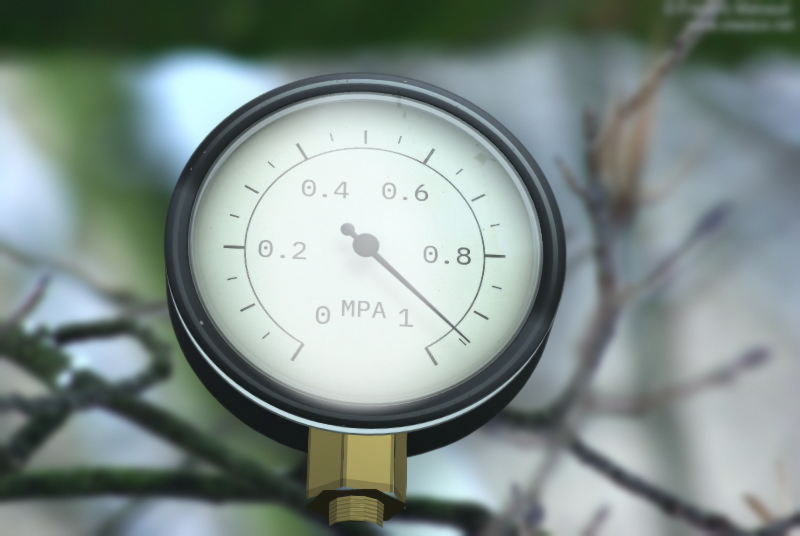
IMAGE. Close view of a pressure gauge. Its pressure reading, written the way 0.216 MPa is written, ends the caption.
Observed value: 0.95 MPa
